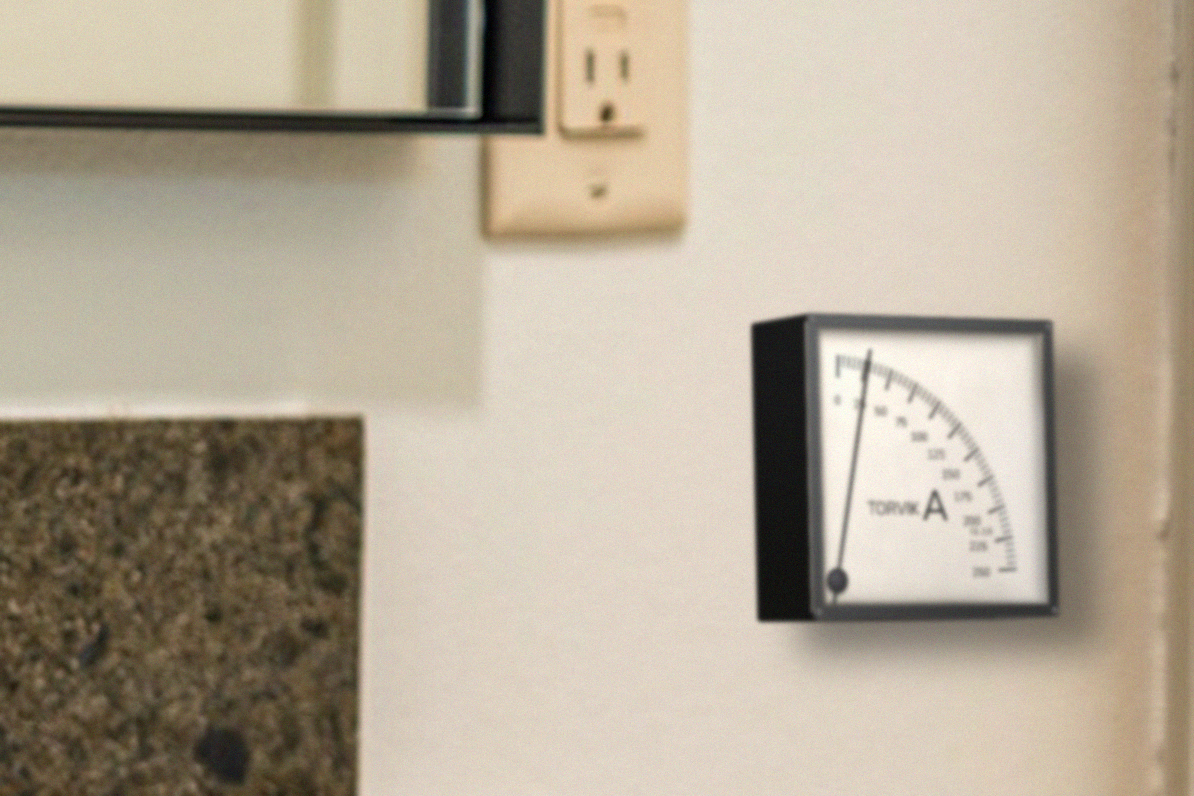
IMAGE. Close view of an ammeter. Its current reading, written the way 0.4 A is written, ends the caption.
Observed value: 25 A
